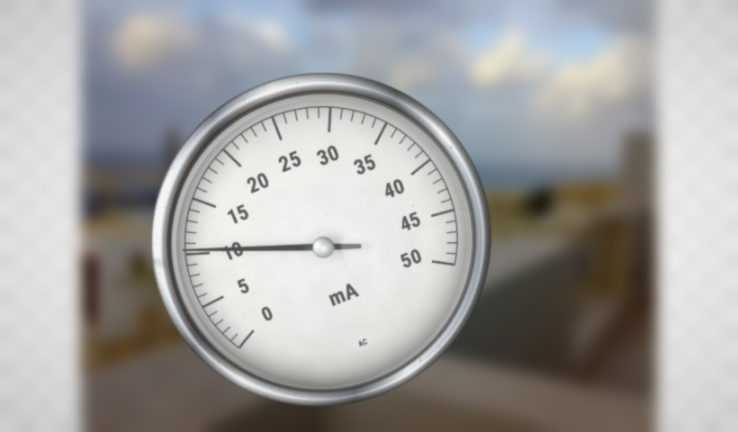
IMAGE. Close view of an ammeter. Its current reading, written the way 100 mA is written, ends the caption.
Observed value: 10.5 mA
